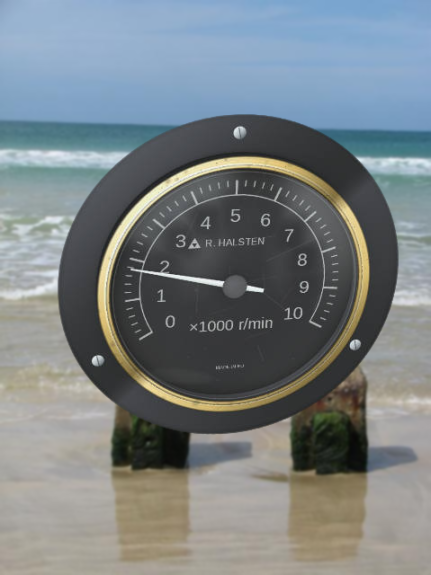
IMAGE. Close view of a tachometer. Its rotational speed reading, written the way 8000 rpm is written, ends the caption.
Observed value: 1800 rpm
